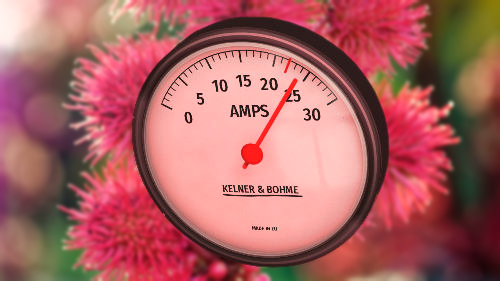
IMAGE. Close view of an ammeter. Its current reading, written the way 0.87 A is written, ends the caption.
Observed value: 24 A
